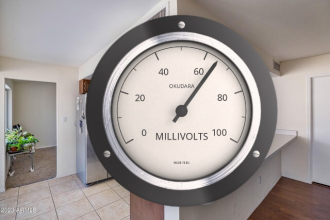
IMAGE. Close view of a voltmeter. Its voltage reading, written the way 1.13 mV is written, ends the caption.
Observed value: 65 mV
